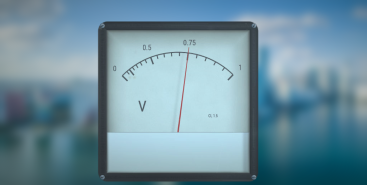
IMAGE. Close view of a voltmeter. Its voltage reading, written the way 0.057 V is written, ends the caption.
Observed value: 0.75 V
